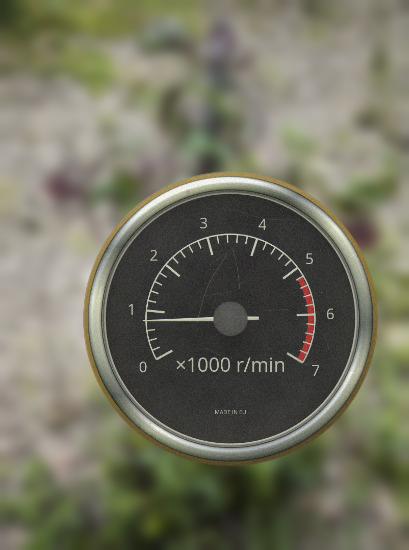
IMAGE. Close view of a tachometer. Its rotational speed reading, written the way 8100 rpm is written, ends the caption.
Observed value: 800 rpm
